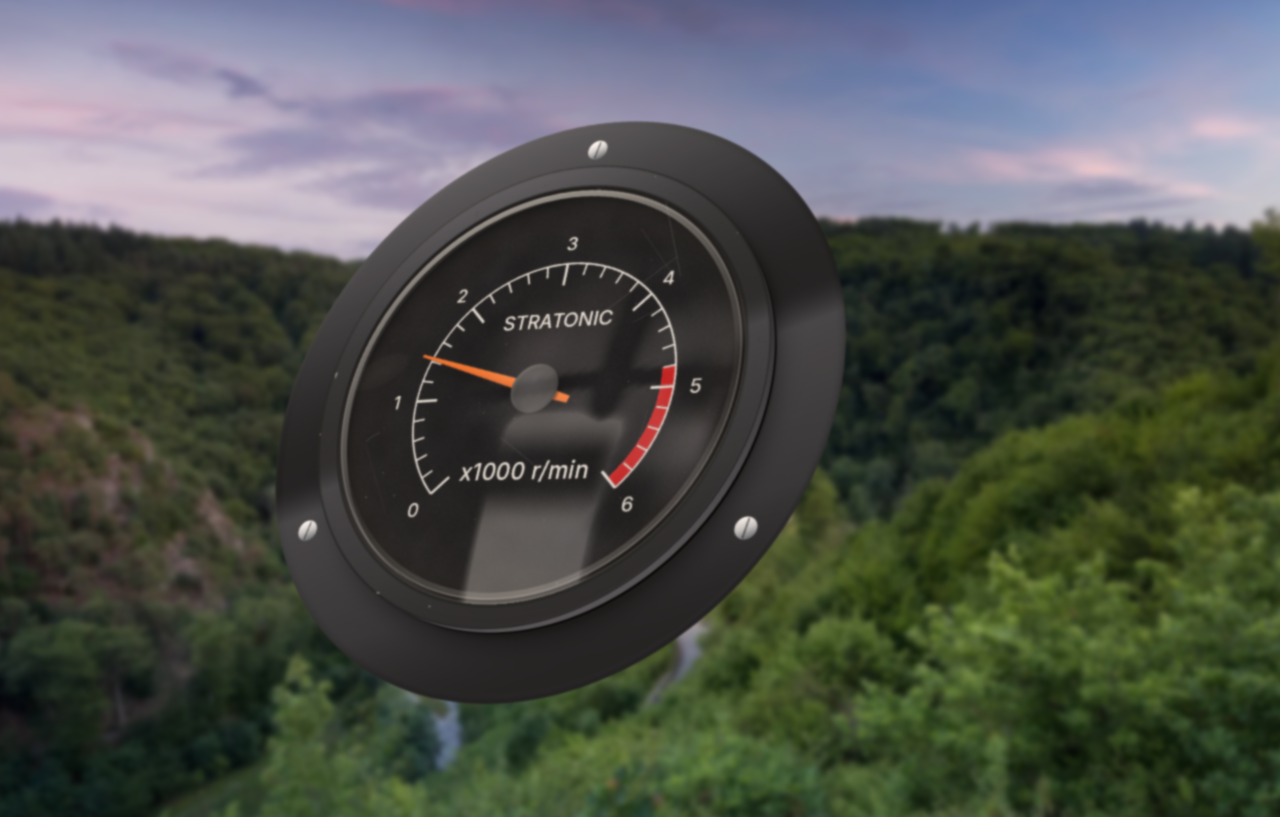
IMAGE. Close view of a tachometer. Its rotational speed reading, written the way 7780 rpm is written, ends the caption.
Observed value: 1400 rpm
